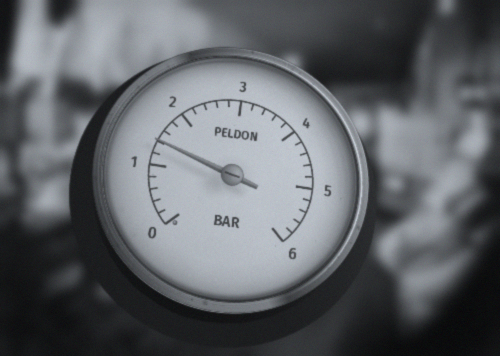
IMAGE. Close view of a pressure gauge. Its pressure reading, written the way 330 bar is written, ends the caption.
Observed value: 1.4 bar
